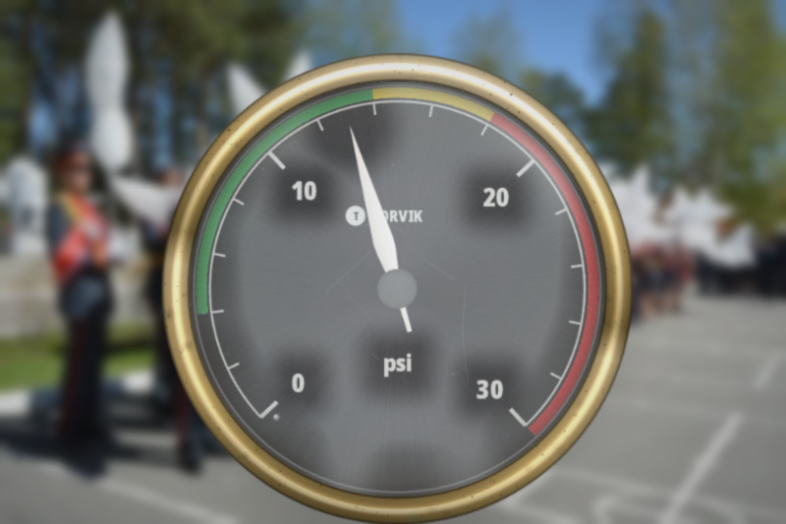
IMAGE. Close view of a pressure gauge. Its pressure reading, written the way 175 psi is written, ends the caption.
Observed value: 13 psi
